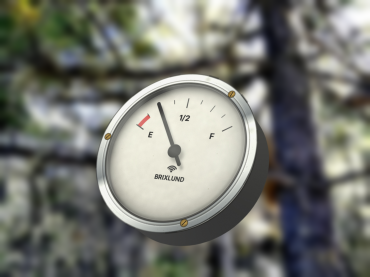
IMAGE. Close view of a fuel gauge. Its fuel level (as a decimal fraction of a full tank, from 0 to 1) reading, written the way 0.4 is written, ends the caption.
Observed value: 0.25
